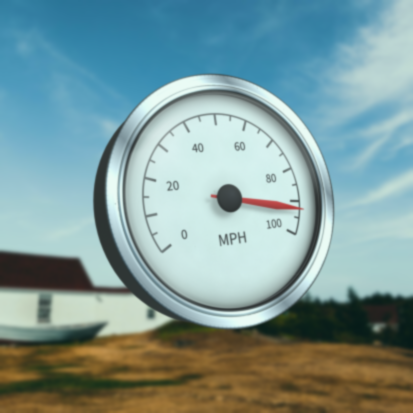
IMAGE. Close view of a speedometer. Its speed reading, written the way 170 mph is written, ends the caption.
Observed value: 92.5 mph
